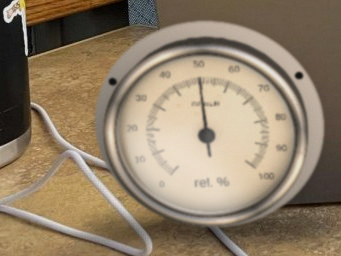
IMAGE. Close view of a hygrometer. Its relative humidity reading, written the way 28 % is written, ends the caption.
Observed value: 50 %
